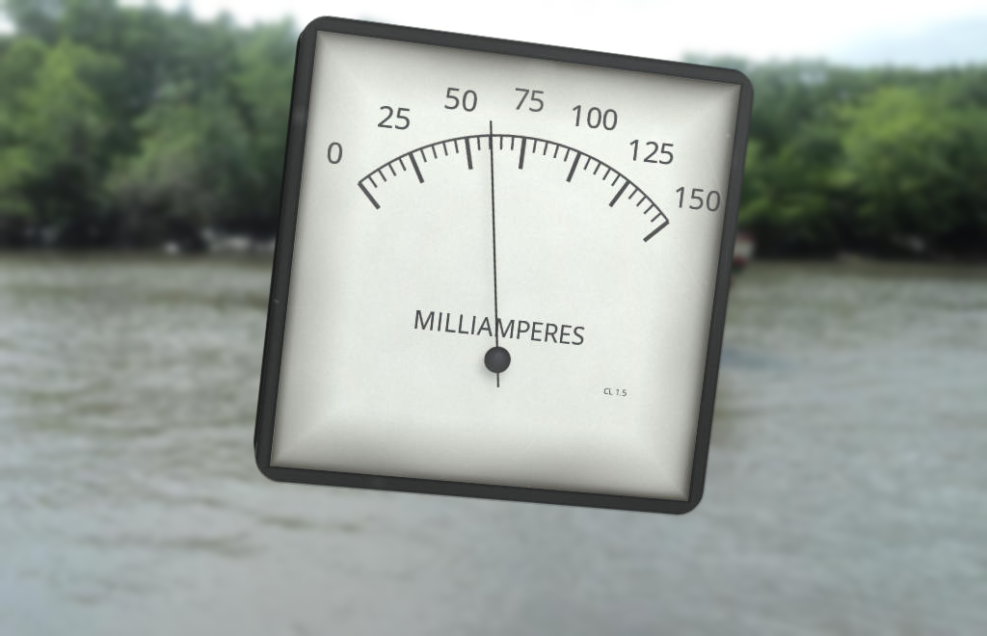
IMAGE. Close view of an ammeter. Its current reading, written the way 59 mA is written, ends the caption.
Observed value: 60 mA
